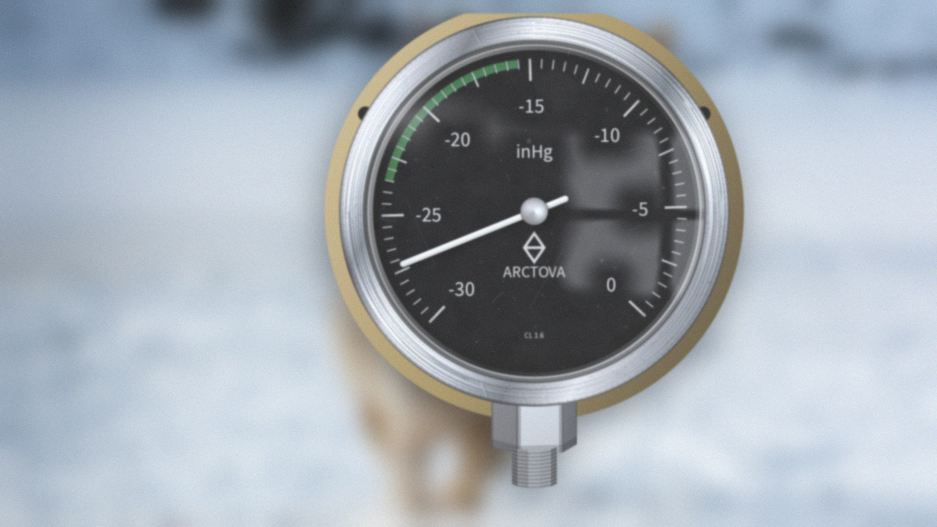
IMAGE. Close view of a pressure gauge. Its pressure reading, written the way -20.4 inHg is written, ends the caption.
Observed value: -27.25 inHg
